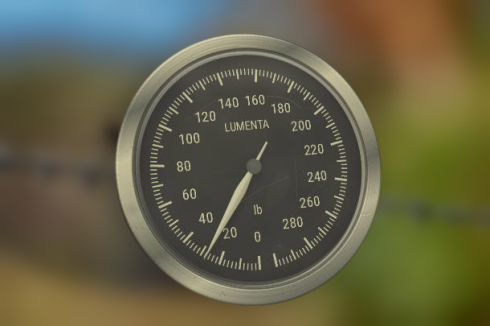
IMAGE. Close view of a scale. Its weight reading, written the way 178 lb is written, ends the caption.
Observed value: 28 lb
